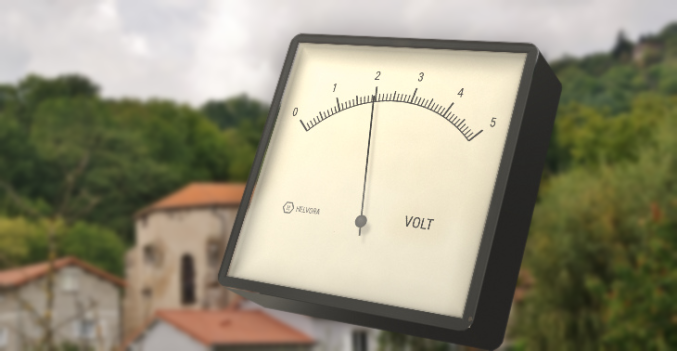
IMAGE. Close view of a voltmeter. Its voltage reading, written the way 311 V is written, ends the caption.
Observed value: 2 V
